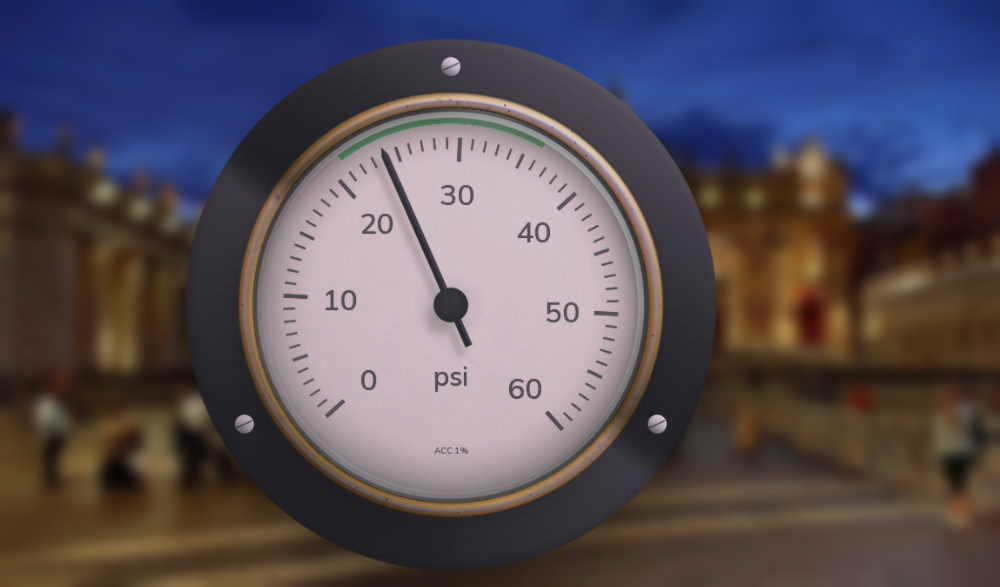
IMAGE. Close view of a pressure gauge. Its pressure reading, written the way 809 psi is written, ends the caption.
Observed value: 24 psi
